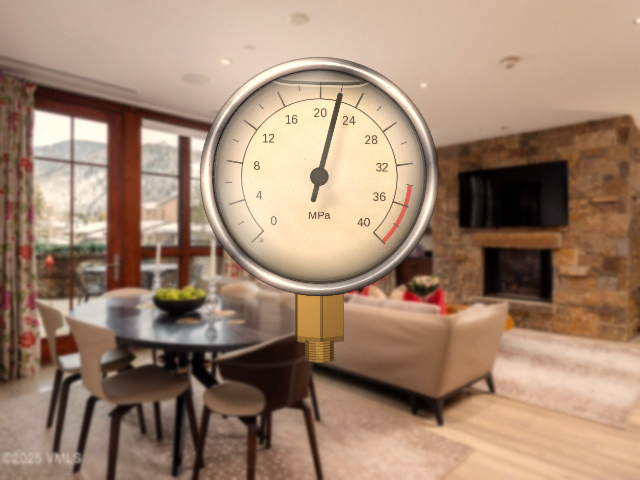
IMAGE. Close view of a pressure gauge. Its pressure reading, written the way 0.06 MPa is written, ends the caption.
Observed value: 22 MPa
